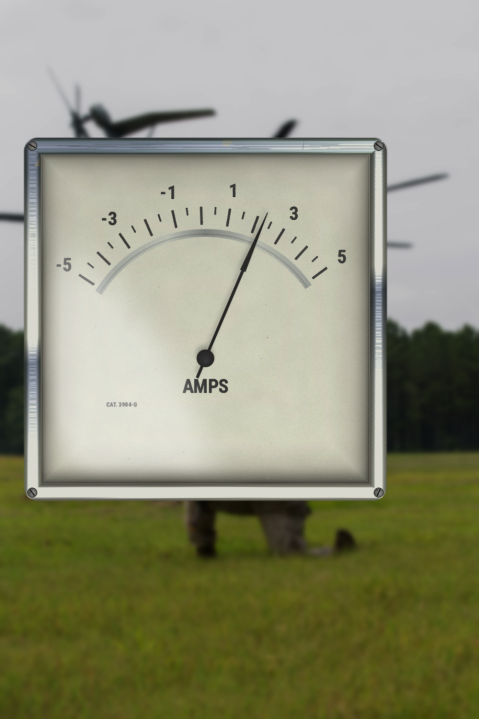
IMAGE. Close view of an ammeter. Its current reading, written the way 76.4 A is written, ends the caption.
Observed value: 2.25 A
